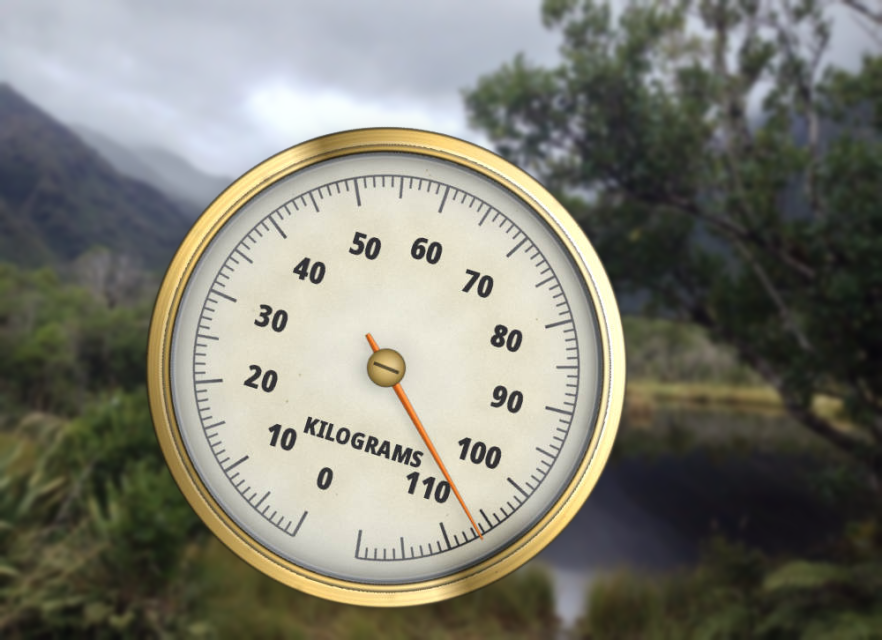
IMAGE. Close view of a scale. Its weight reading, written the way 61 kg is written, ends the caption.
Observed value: 106.5 kg
